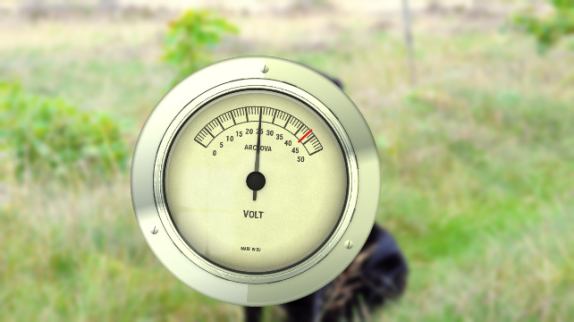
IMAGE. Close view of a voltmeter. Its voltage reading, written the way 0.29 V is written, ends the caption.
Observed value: 25 V
